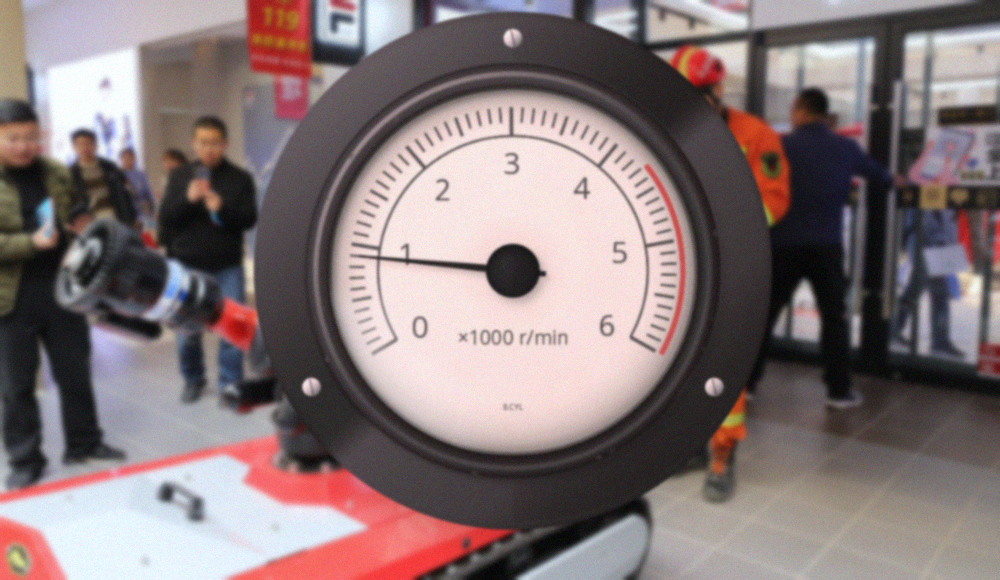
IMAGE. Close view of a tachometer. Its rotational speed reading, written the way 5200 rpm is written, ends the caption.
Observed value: 900 rpm
